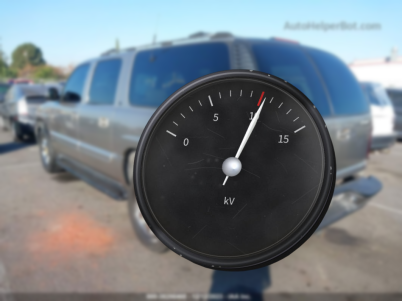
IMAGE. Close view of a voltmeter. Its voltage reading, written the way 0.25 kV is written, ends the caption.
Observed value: 10.5 kV
